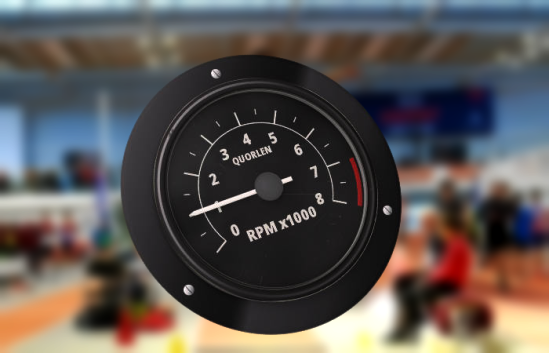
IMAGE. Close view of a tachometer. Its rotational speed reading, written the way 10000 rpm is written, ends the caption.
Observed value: 1000 rpm
